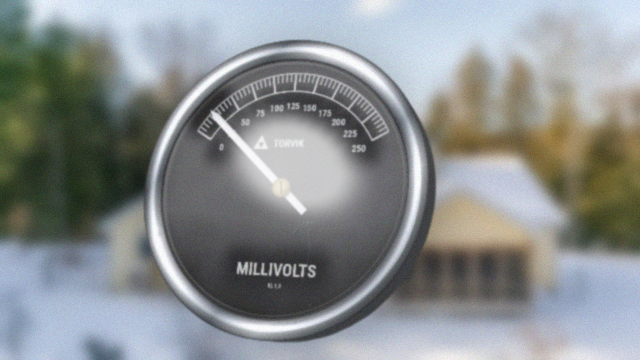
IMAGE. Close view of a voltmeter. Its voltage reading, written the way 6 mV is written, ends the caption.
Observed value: 25 mV
